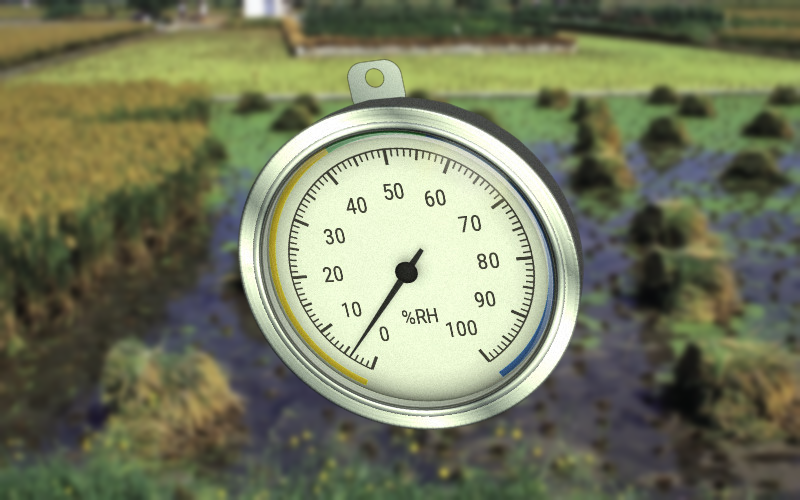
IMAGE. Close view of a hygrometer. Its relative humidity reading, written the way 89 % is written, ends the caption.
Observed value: 4 %
